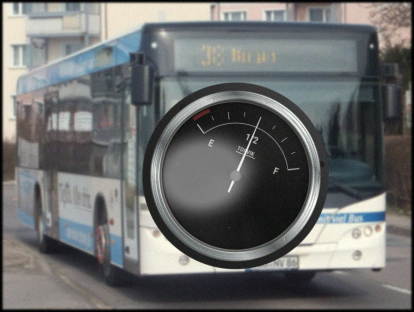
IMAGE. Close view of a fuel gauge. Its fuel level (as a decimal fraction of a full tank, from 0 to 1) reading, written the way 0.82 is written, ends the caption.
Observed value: 0.5
